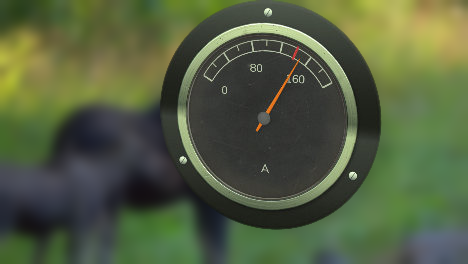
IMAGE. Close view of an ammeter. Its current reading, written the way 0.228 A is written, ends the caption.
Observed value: 150 A
